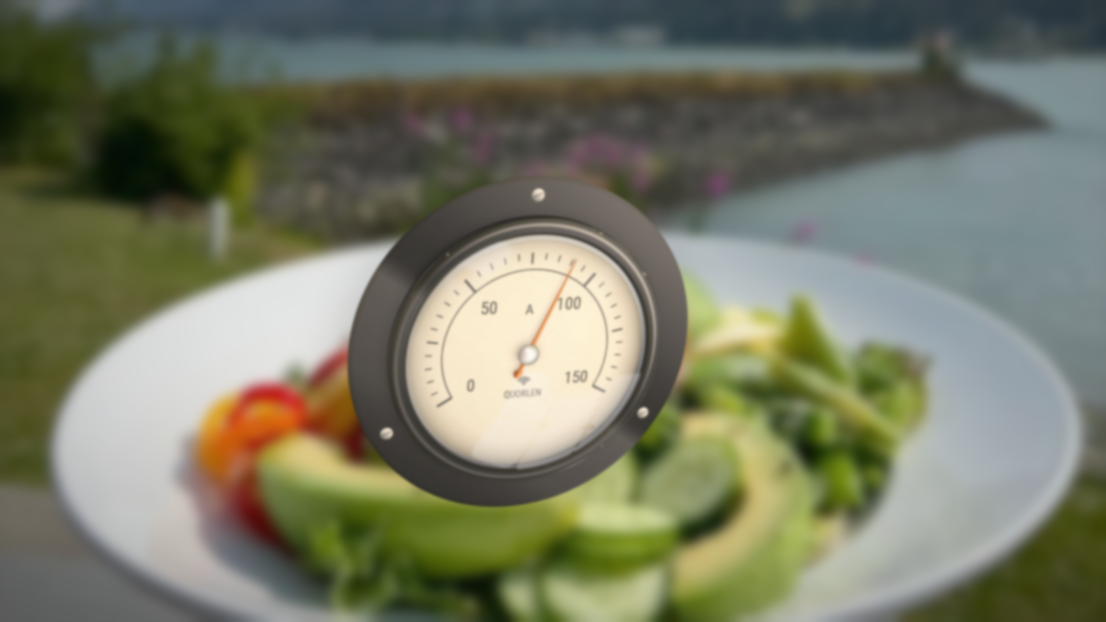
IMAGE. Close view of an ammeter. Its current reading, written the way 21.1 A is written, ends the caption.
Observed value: 90 A
